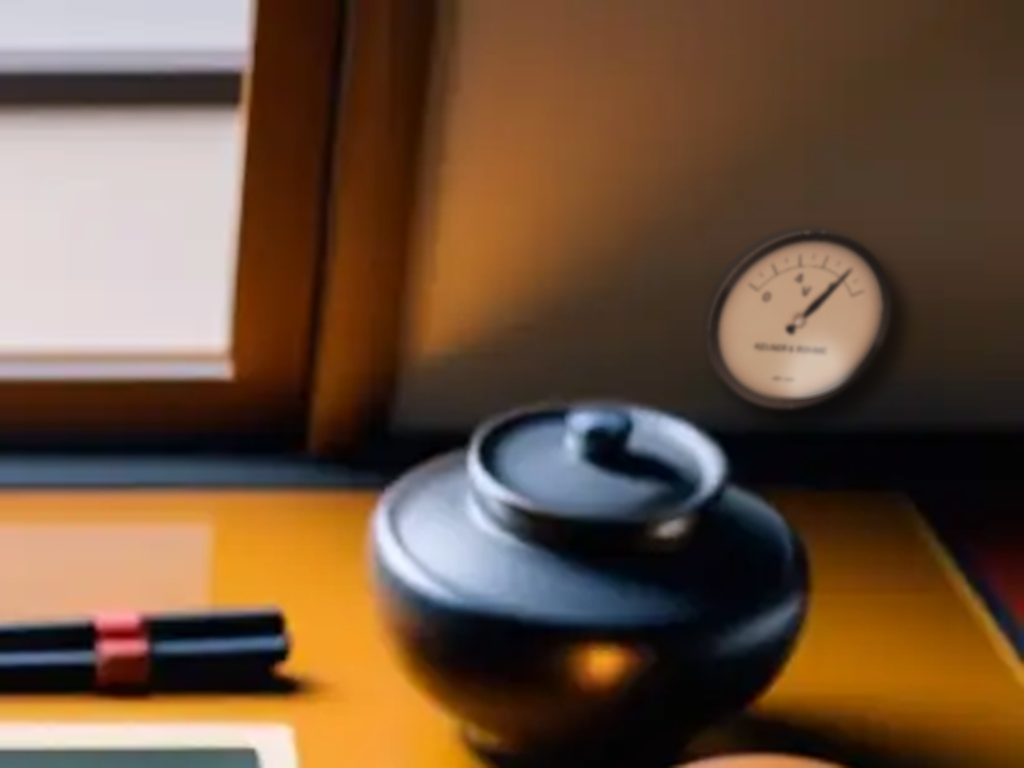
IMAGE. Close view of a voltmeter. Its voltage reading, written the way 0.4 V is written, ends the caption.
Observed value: 8 V
